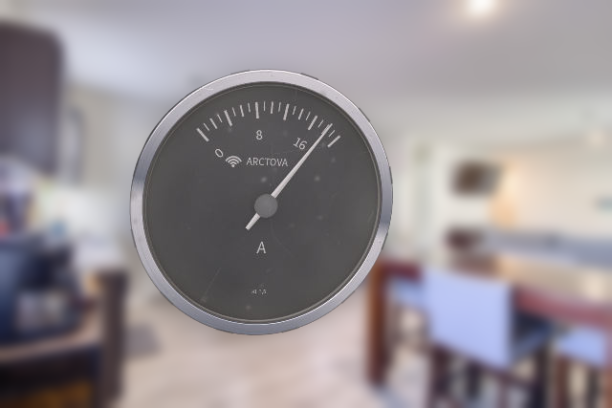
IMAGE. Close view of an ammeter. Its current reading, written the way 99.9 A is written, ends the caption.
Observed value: 18 A
